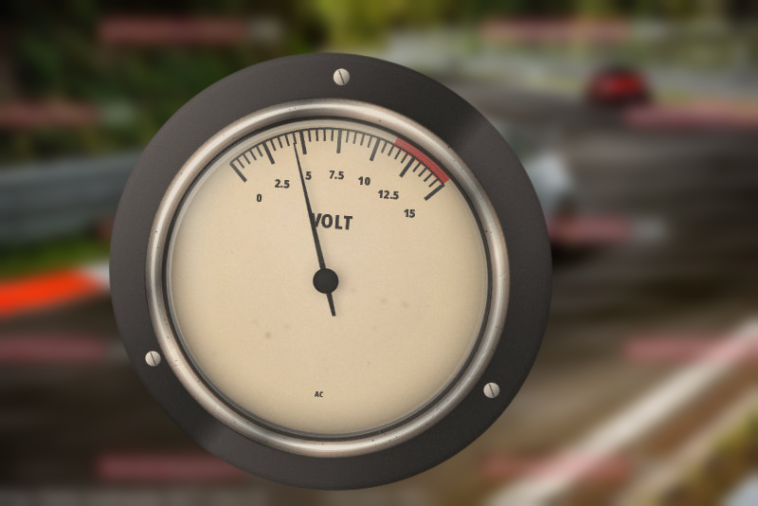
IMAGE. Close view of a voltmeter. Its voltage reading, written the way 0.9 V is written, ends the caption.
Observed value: 4.5 V
